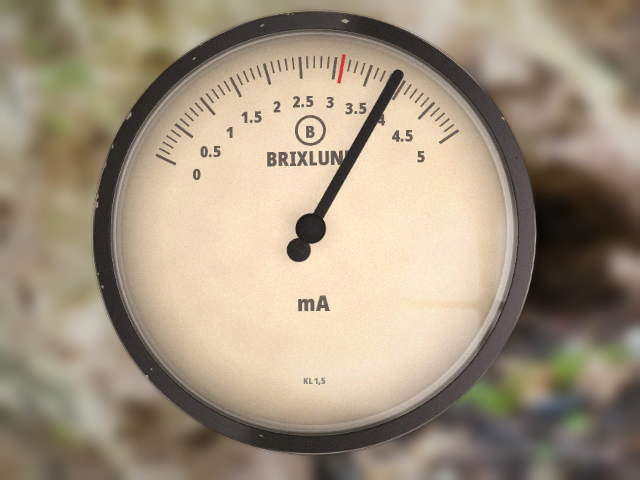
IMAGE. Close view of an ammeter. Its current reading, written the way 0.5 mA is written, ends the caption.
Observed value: 3.9 mA
